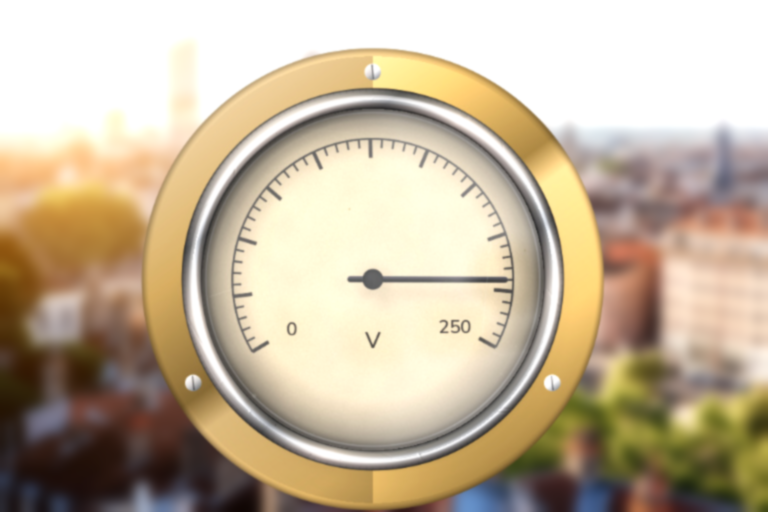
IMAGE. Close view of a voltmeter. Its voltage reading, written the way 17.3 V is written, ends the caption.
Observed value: 220 V
